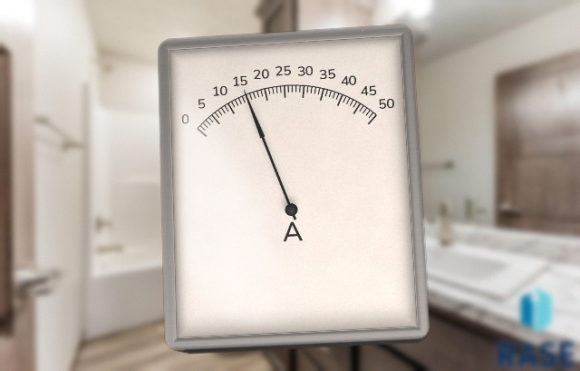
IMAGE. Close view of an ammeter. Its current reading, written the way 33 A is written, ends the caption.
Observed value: 15 A
